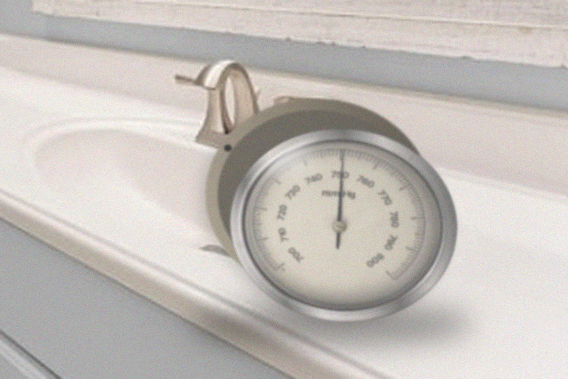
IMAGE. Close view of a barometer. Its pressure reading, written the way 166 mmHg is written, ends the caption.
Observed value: 750 mmHg
